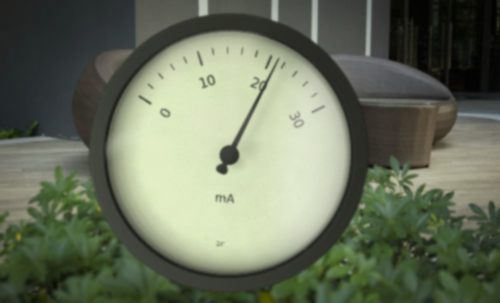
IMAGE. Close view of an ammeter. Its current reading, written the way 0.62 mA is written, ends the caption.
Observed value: 21 mA
